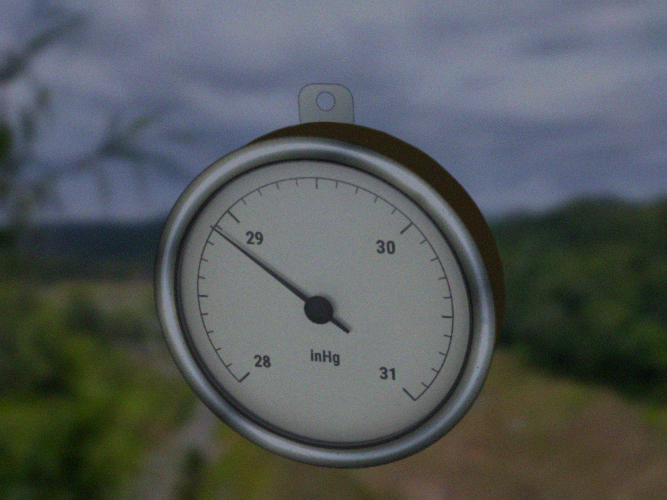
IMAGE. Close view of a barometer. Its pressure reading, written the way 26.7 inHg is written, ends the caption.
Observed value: 28.9 inHg
